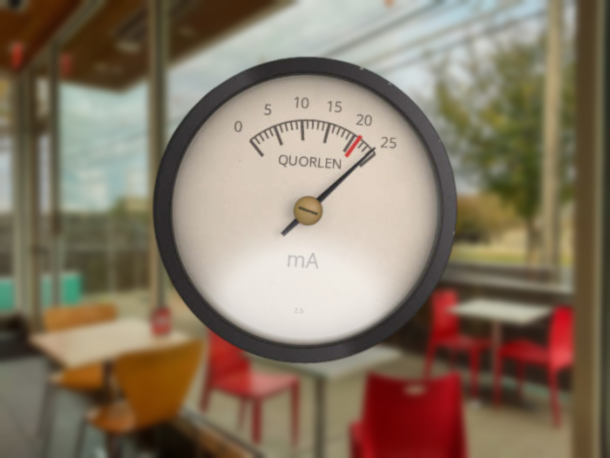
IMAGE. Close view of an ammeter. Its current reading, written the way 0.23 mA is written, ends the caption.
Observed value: 24 mA
